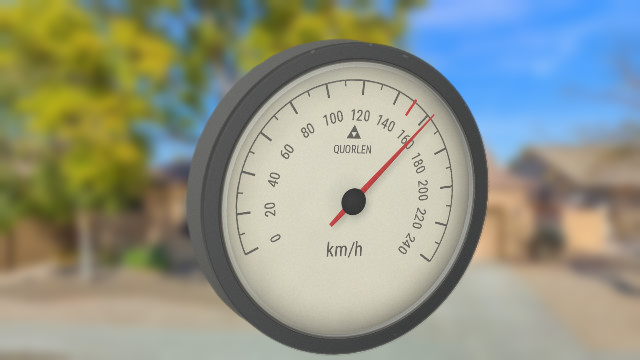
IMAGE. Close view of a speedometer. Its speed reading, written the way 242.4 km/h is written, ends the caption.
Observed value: 160 km/h
